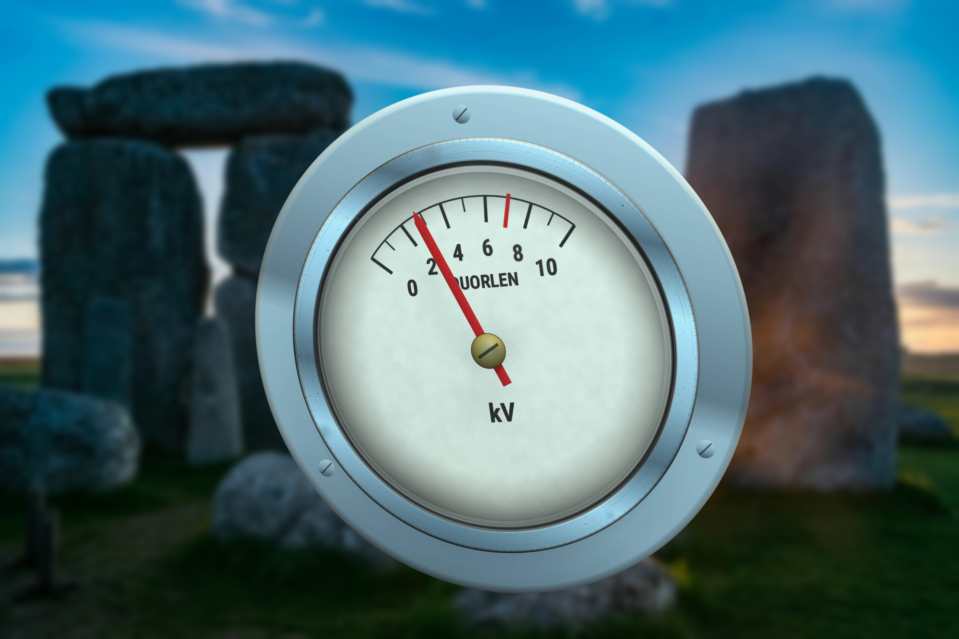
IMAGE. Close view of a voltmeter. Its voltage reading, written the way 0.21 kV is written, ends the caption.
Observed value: 3 kV
